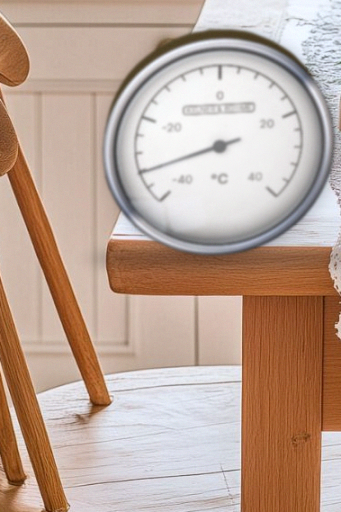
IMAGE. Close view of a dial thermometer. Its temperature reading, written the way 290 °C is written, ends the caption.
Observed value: -32 °C
